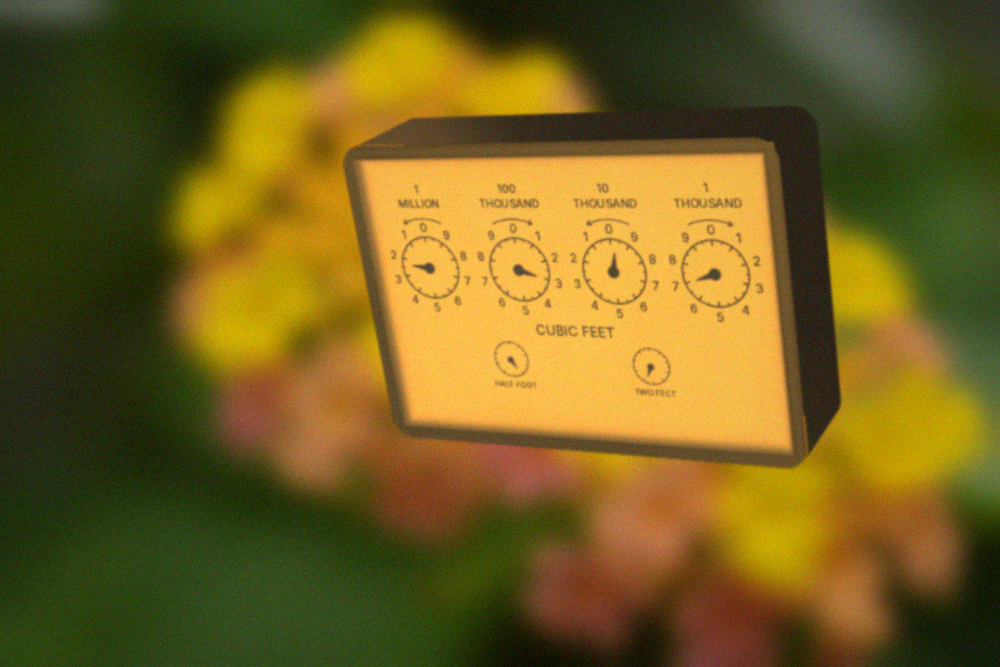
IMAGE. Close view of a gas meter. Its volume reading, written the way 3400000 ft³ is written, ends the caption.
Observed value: 229700 ft³
